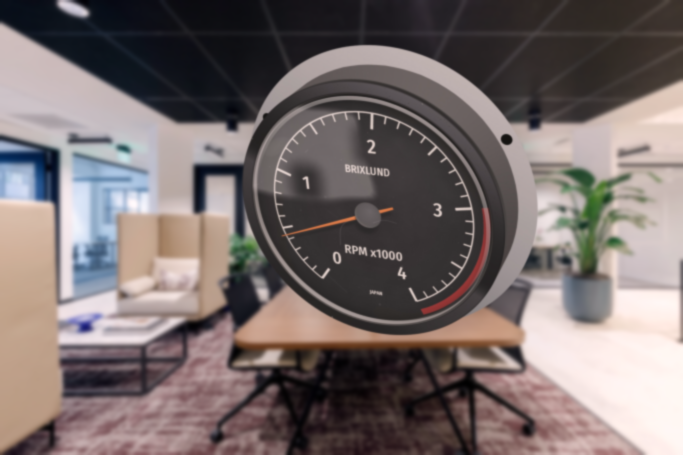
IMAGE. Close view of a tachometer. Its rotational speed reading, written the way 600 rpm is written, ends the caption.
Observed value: 450 rpm
